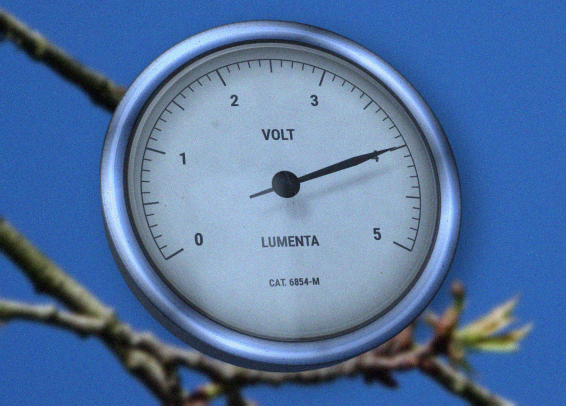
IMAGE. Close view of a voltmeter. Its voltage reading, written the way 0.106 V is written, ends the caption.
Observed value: 4 V
